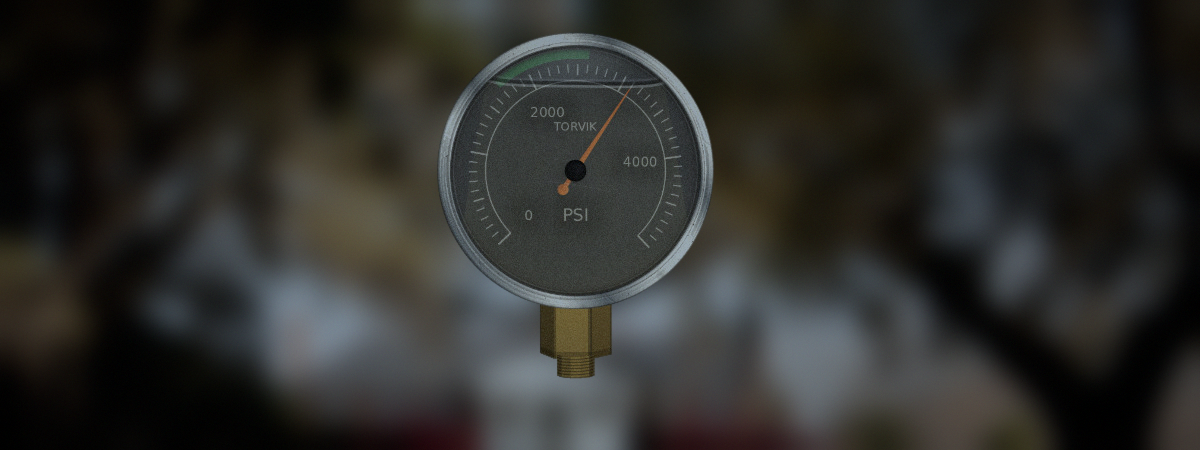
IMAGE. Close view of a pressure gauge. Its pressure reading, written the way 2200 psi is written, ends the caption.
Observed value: 3100 psi
